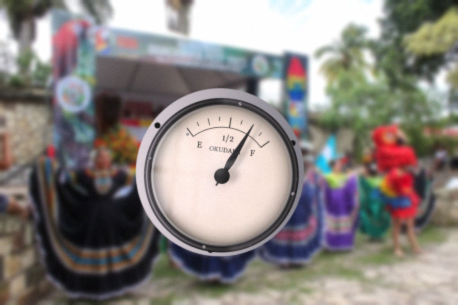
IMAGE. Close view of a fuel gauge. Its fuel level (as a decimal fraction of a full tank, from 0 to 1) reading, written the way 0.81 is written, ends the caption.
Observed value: 0.75
